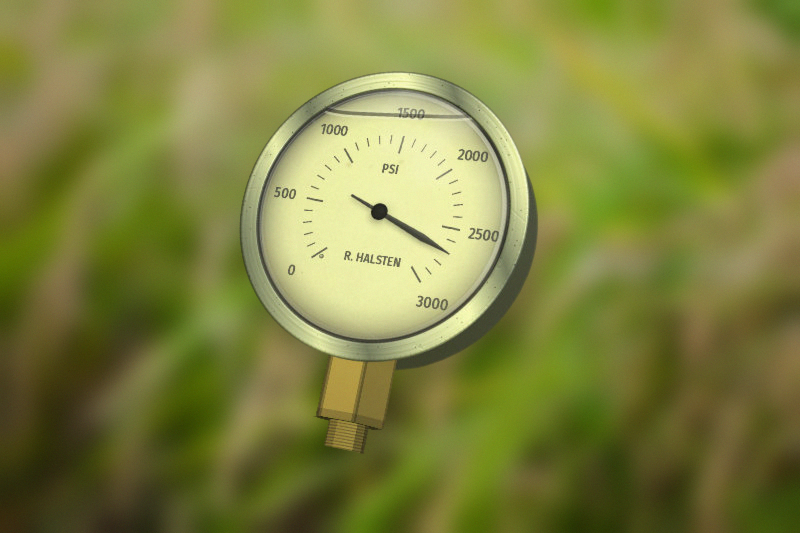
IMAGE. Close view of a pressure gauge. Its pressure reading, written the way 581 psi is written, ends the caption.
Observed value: 2700 psi
